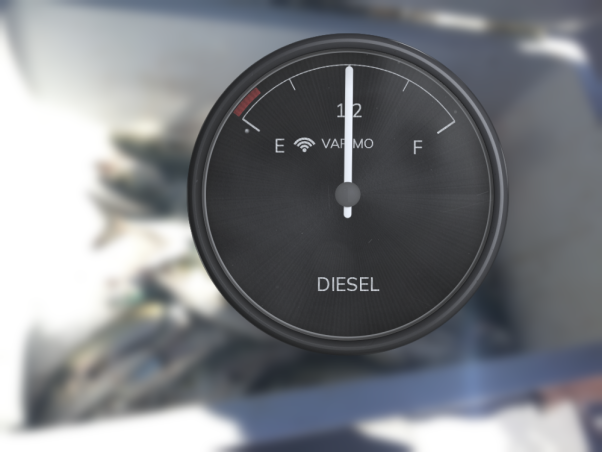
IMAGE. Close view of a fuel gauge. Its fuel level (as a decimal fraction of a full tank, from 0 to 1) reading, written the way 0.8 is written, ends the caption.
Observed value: 0.5
